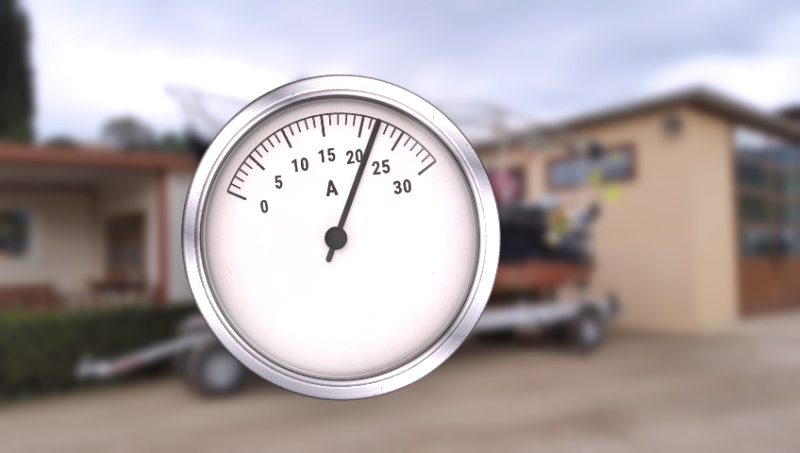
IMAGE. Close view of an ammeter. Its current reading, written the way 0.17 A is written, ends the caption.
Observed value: 22 A
